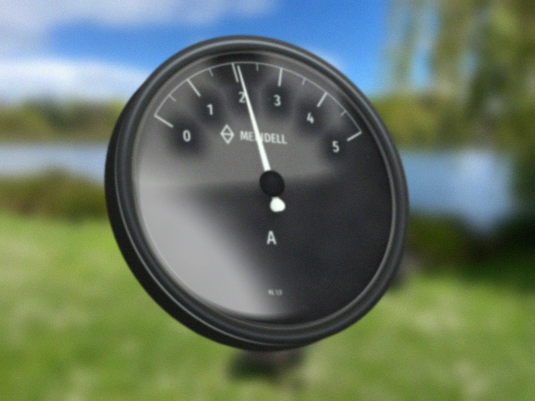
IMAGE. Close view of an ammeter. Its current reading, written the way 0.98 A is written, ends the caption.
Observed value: 2 A
